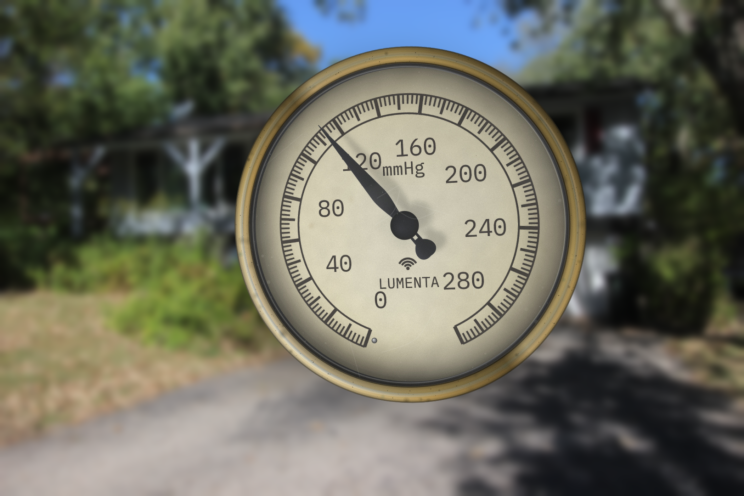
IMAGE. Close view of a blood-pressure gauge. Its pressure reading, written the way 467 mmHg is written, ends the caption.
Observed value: 114 mmHg
